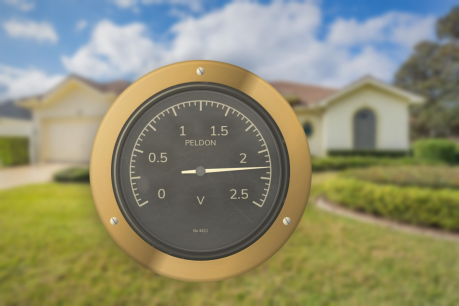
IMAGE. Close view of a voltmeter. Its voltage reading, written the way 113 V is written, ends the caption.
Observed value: 2.15 V
